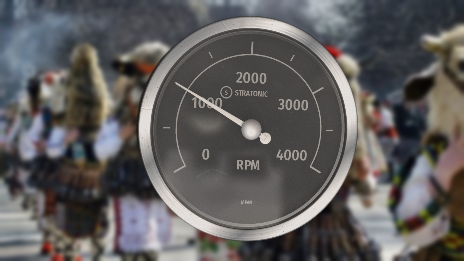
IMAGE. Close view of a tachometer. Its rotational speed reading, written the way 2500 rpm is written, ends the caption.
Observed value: 1000 rpm
